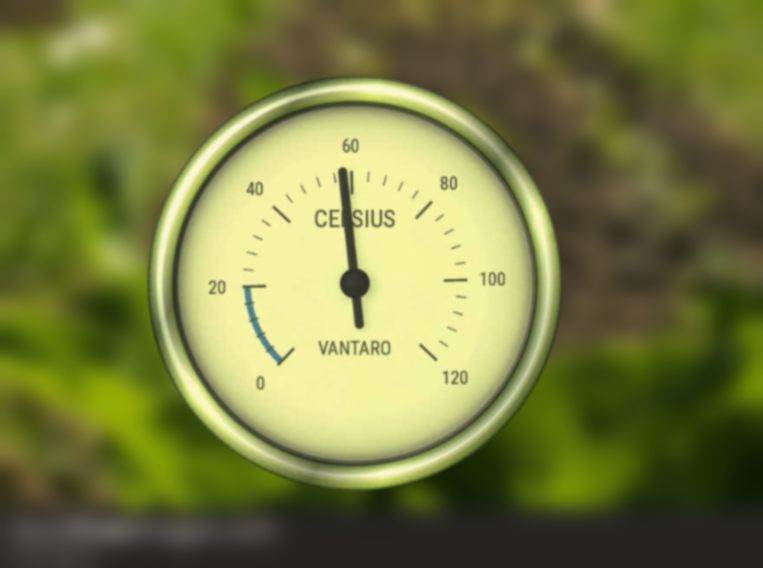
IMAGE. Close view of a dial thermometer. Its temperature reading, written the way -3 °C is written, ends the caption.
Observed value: 58 °C
